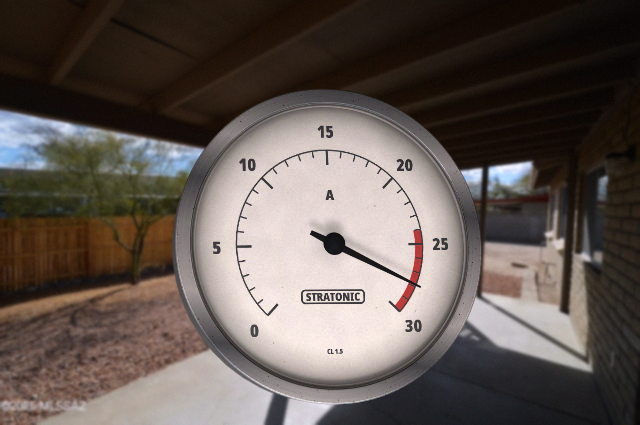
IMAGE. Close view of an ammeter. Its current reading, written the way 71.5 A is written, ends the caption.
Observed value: 28 A
